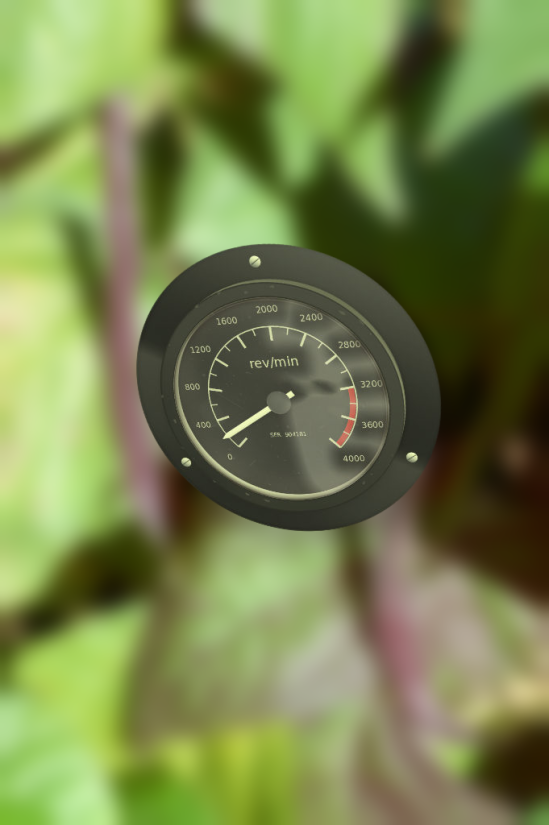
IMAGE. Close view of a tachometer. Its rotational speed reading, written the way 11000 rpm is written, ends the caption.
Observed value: 200 rpm
